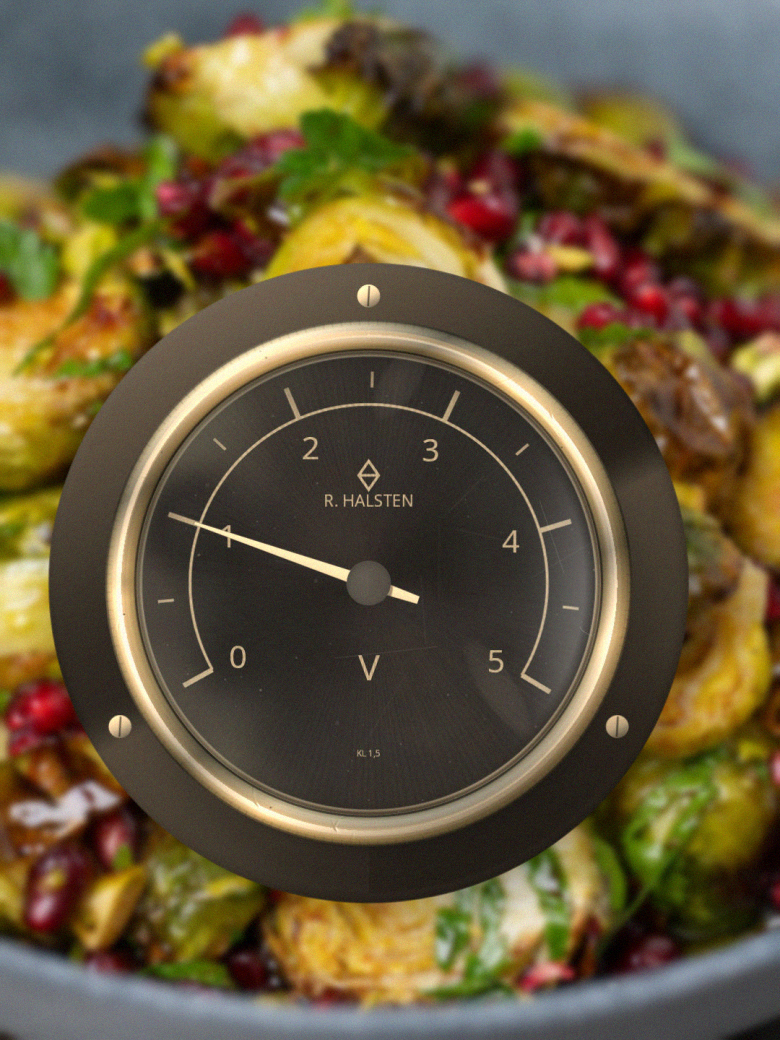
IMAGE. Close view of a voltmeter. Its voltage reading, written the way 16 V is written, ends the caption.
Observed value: 1 V
